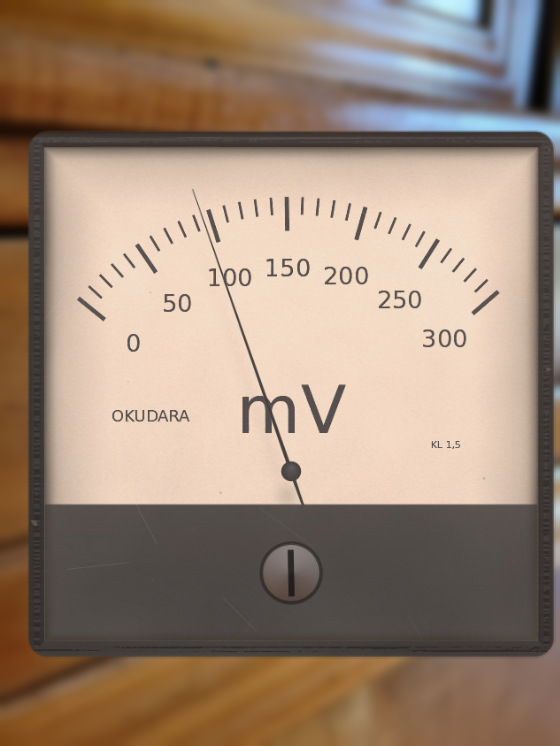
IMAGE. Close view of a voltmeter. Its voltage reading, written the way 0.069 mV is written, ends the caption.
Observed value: 95 mV
